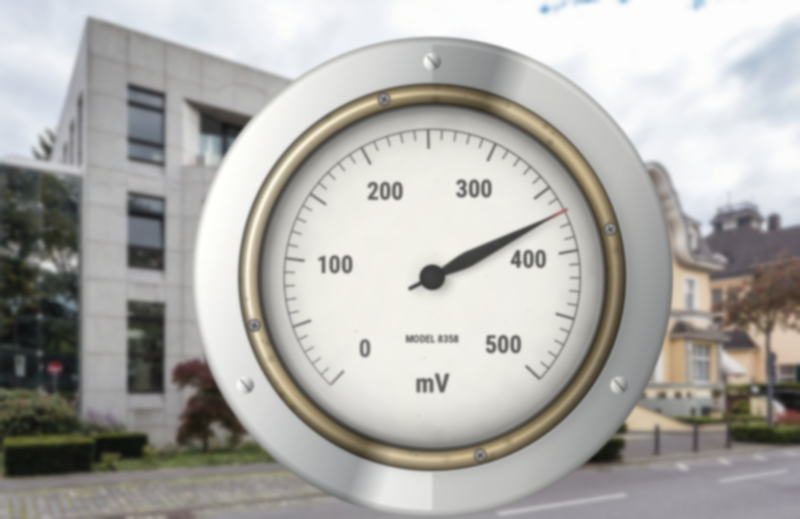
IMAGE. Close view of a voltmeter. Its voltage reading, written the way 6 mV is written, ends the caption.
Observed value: 370 mV
